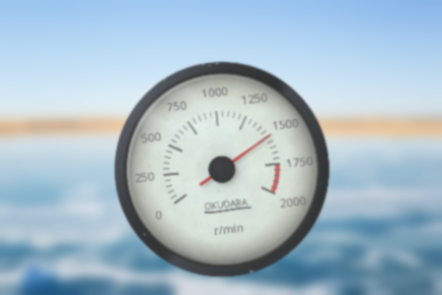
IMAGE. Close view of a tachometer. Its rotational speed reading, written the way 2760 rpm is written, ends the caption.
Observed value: 1500 rpm
